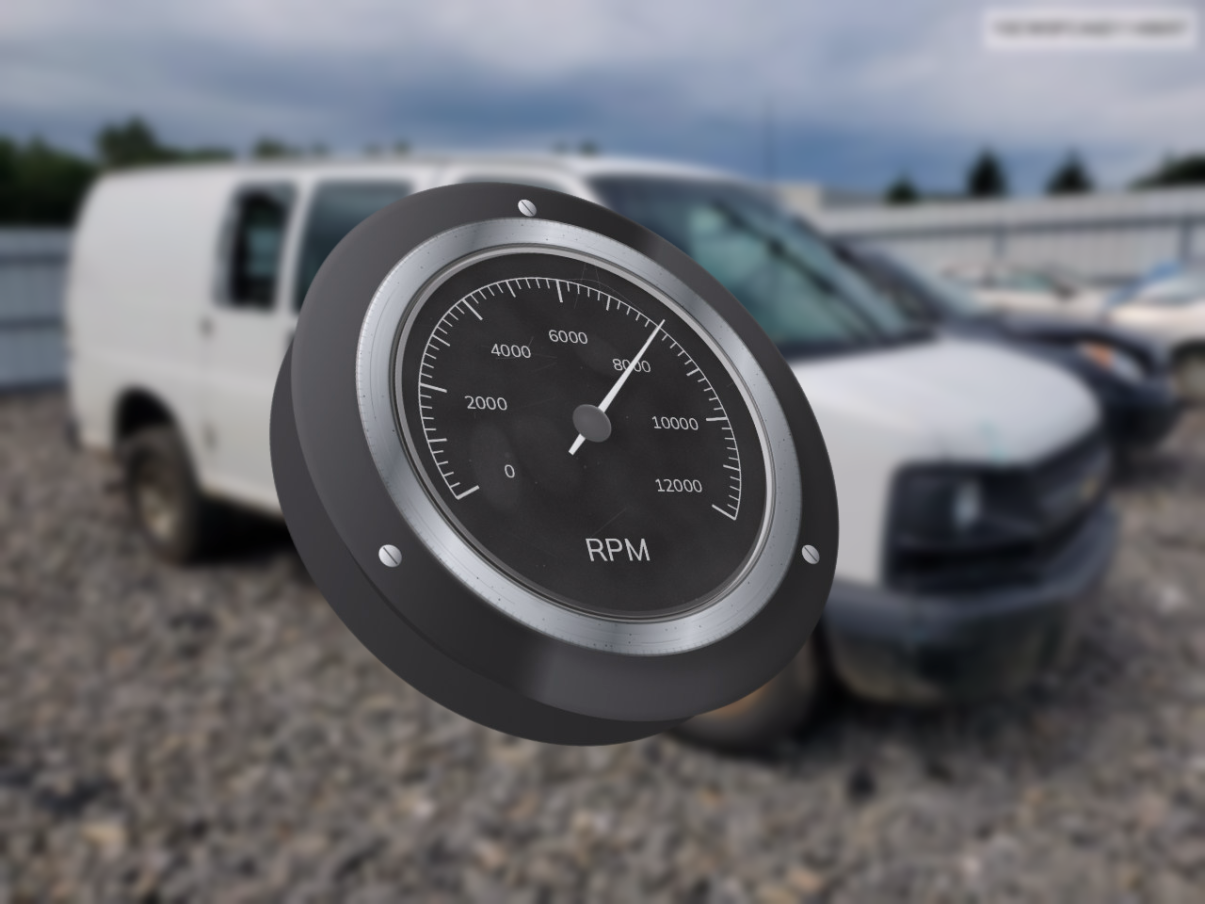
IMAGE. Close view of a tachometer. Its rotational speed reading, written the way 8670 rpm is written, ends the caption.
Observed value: 8000 rpm
